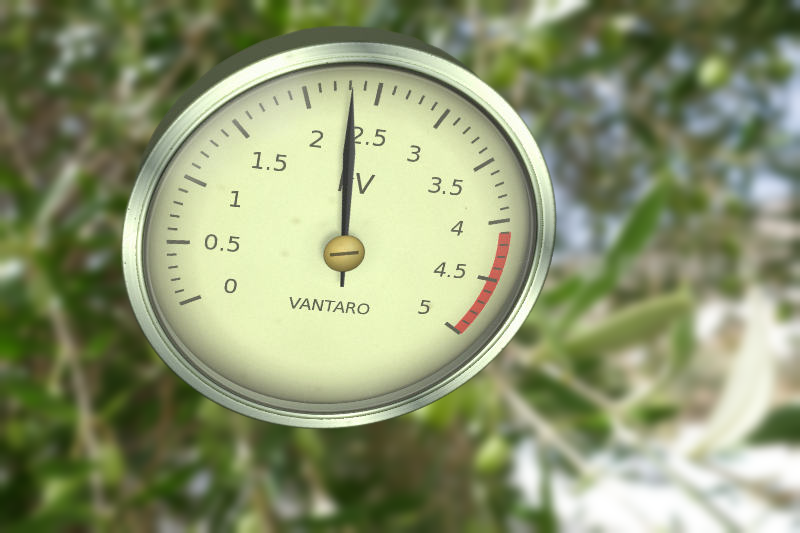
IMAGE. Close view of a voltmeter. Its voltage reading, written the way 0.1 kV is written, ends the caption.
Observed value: 2.3 kV
